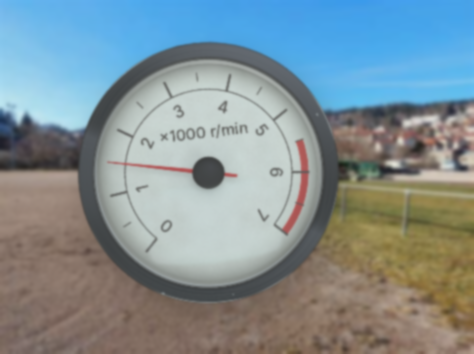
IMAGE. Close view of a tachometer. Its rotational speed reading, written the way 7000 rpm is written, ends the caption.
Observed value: 1500 rpm
